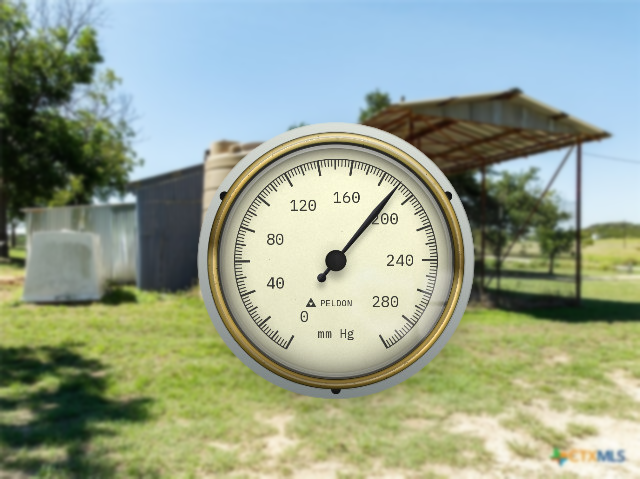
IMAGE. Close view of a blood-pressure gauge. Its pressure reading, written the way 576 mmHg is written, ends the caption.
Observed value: 190 mmHg
